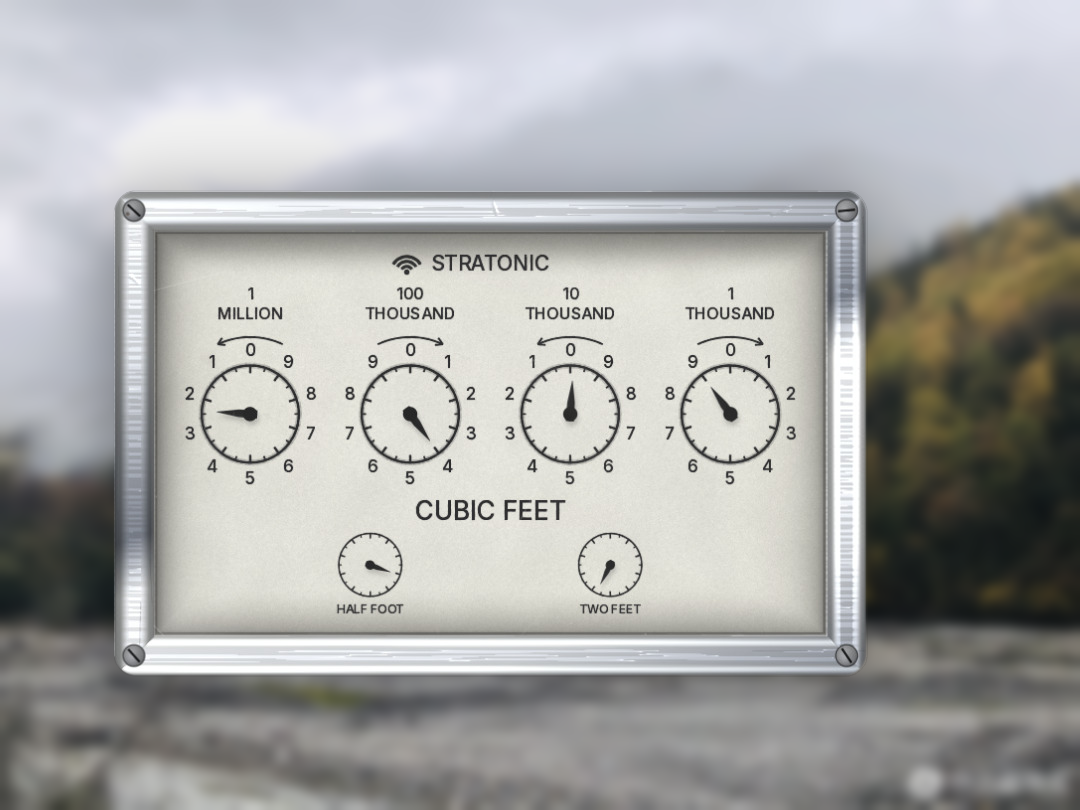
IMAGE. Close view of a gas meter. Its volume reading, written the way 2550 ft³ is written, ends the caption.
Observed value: 239900 ft³
